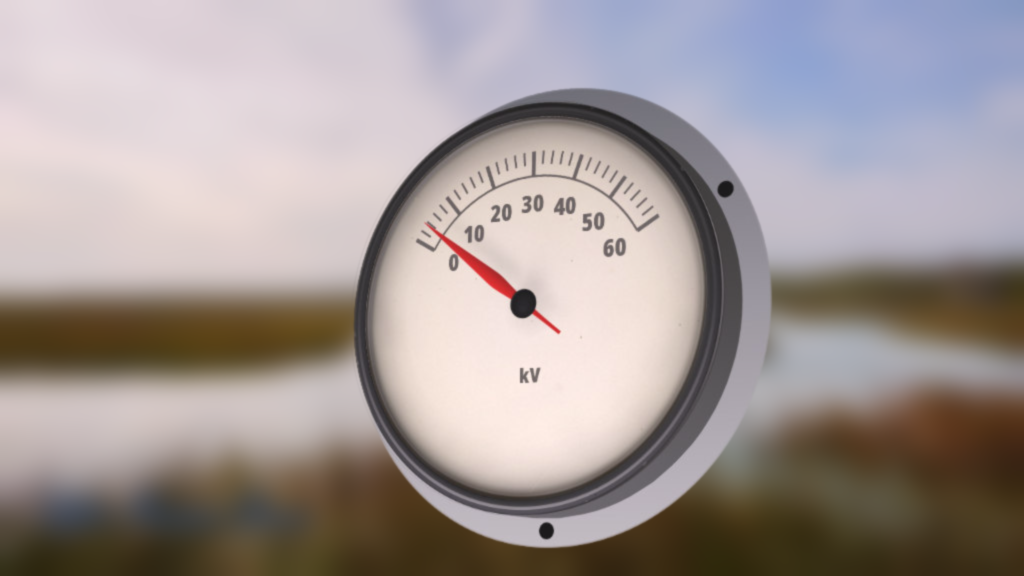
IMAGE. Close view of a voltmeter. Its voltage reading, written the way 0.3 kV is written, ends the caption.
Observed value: 4 kV
